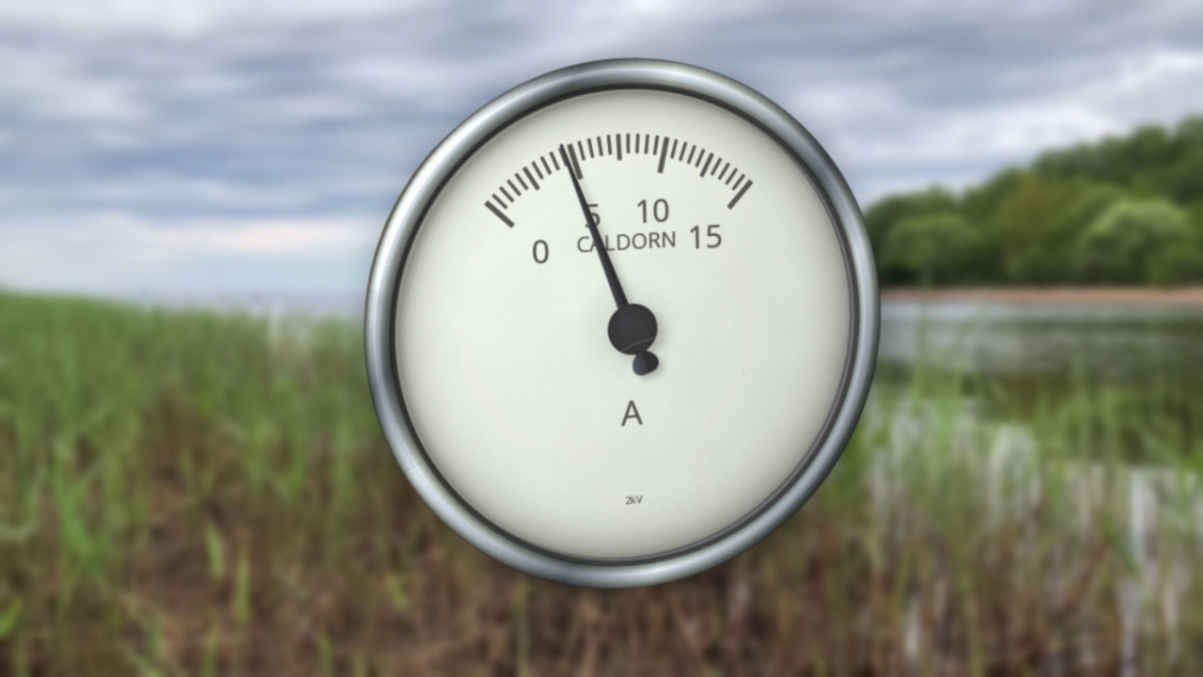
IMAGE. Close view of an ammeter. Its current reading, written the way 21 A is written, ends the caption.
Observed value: 4.5 A
